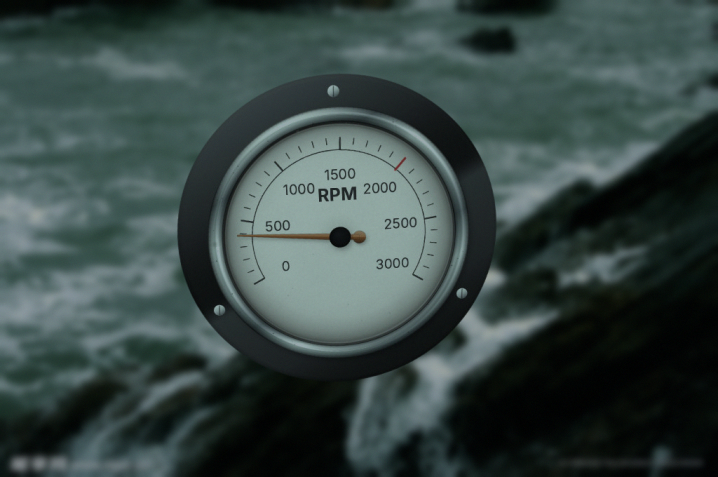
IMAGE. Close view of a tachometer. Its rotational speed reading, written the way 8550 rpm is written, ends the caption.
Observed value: 400 rpm
